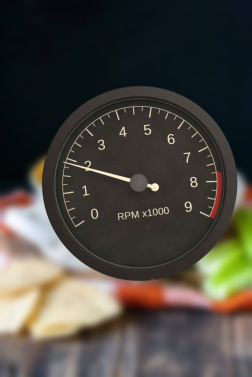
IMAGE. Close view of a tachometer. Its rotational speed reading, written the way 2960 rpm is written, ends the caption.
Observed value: 1875 rpm
